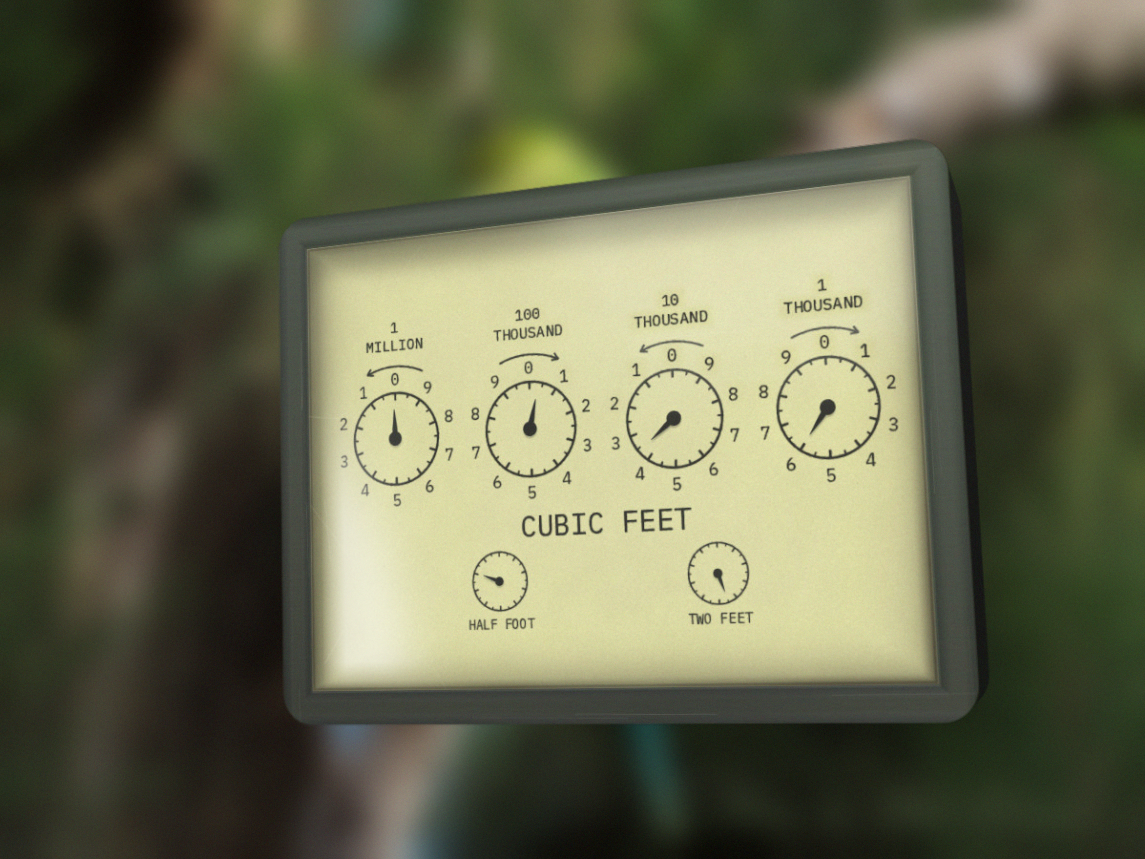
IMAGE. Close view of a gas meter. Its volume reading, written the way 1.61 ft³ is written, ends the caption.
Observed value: 3600 ft³
